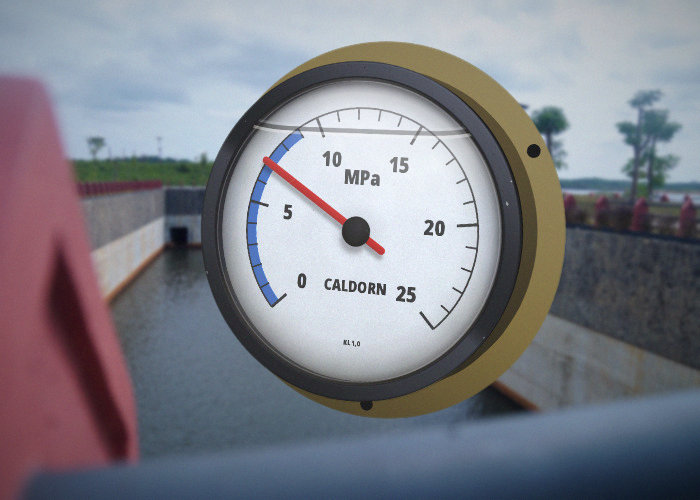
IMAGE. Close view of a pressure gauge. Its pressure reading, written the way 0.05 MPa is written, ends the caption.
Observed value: 7 MPa
